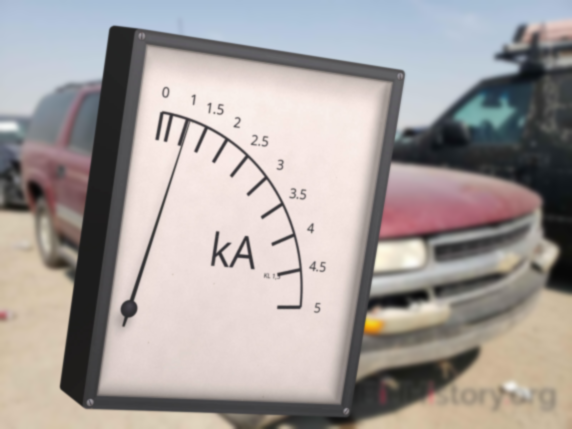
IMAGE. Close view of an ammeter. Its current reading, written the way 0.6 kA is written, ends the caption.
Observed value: 1 kA
